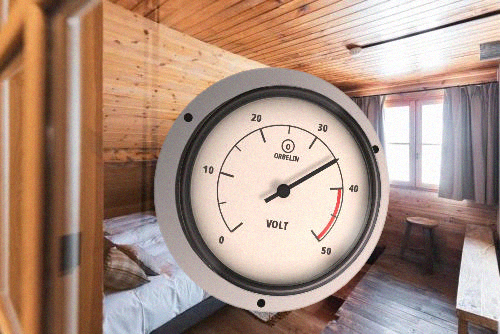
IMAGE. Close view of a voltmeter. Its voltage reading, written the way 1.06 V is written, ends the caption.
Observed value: 35 V
